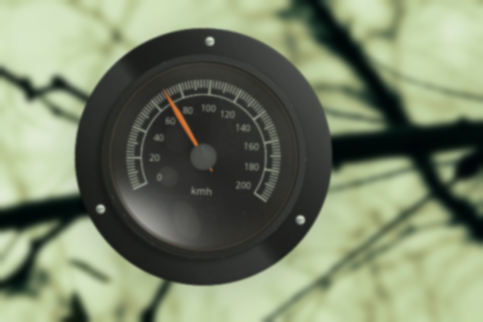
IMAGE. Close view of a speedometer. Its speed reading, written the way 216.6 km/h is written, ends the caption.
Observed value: 70 km/h
